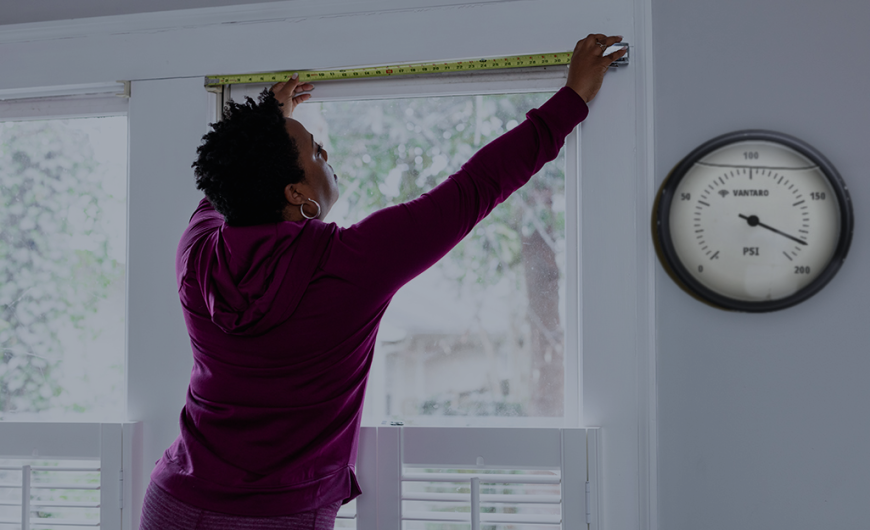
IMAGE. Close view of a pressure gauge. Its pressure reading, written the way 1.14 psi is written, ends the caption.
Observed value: 185 psi
